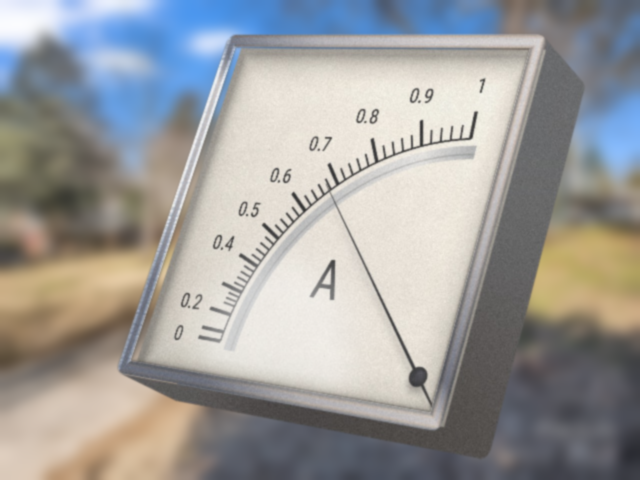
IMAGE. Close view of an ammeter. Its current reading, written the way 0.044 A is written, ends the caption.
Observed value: 0.68 A
